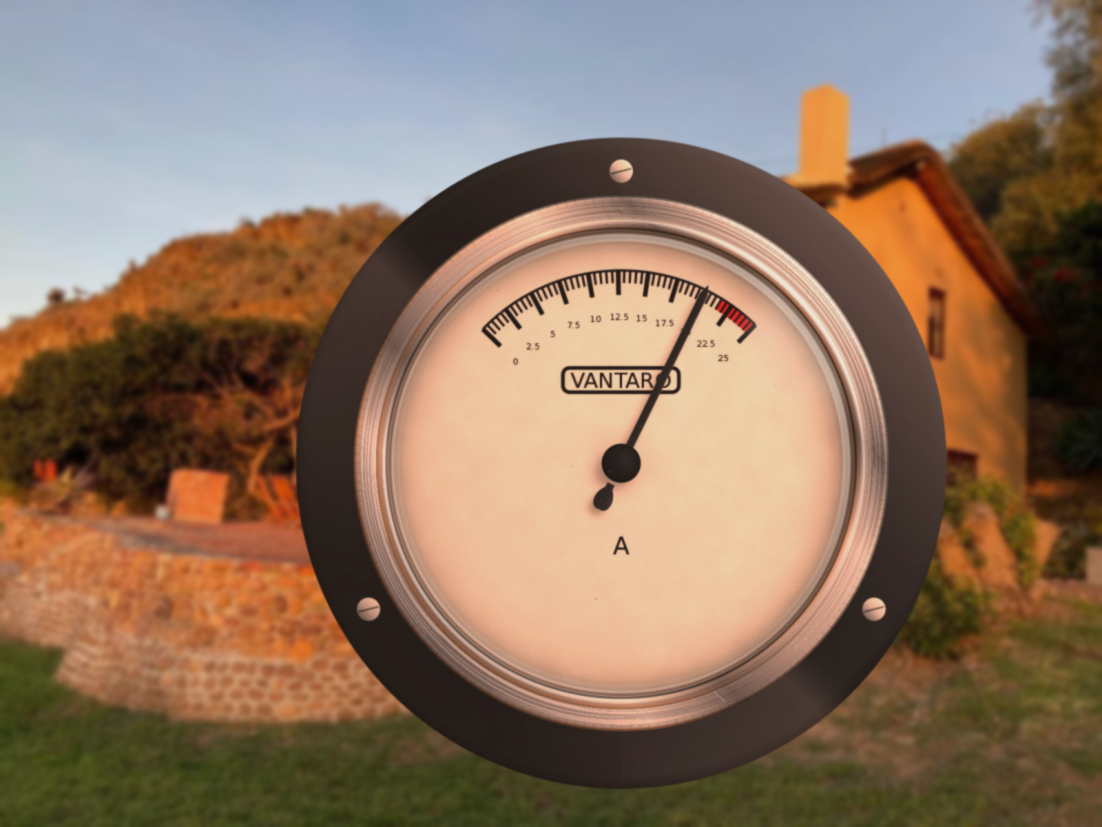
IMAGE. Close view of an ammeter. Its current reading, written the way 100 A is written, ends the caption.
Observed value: 20 A
